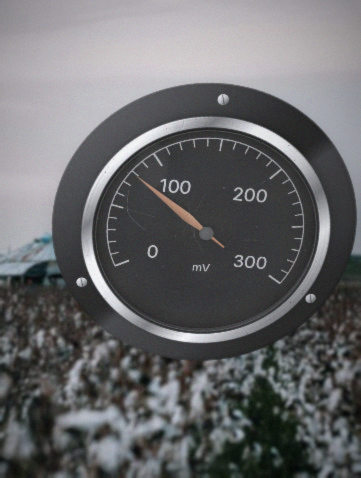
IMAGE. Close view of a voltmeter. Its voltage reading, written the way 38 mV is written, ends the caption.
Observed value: 80 mV
